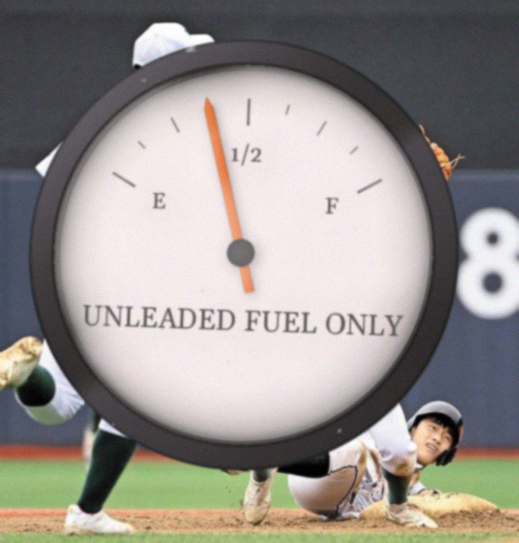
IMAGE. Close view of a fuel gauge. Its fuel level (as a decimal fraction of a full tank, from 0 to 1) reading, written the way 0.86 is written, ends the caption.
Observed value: 0.375
